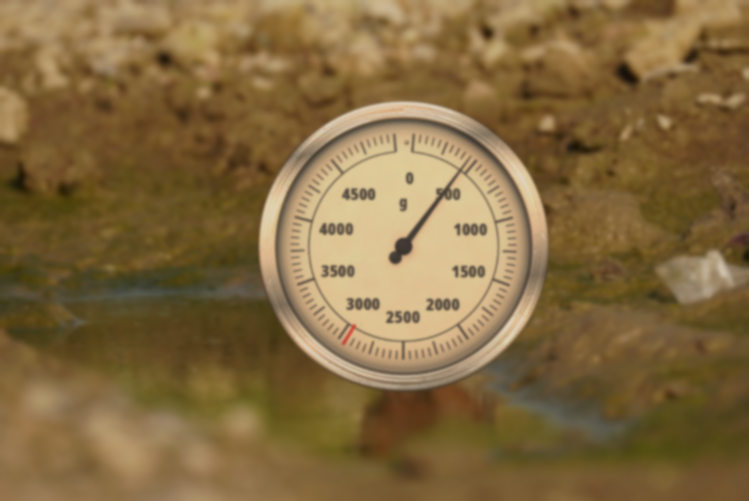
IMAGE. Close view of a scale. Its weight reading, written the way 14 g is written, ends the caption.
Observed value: 450 g
